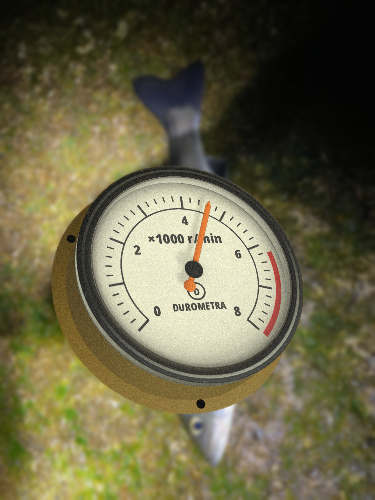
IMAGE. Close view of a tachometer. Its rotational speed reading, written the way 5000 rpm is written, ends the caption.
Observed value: 4600 rpm
